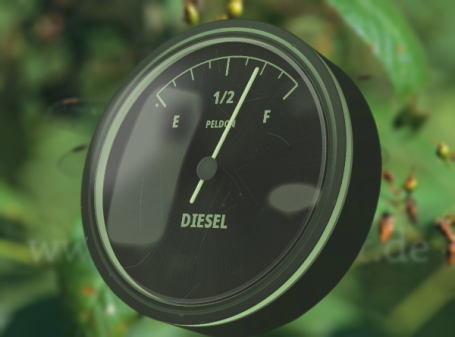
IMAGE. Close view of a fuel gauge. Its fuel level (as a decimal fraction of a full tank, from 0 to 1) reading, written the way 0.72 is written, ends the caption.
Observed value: 0.75
